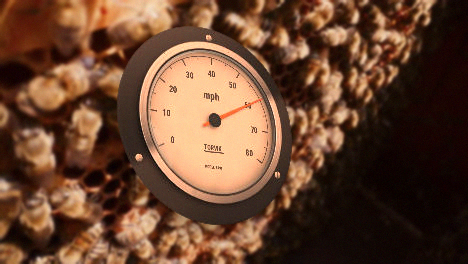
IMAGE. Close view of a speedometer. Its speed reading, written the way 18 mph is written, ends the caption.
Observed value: 60 mph
